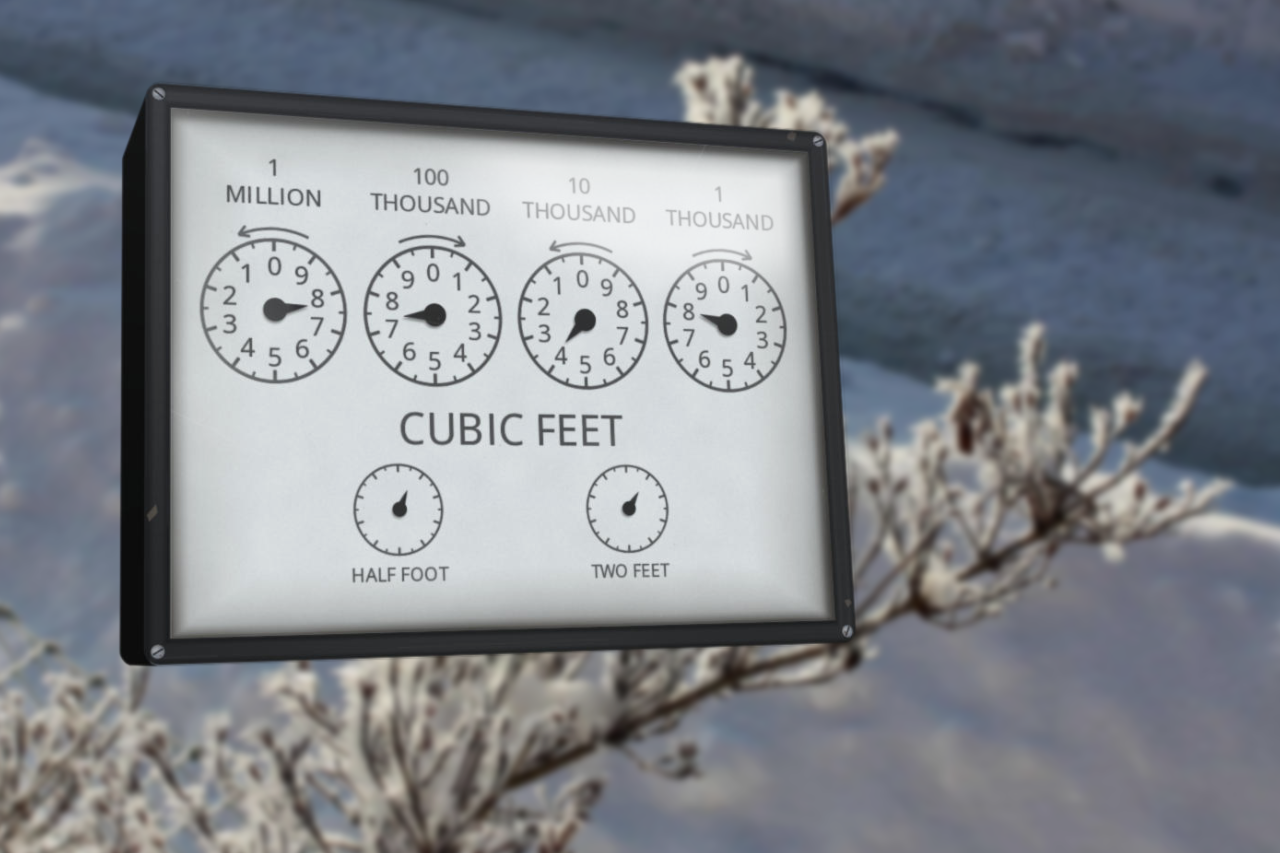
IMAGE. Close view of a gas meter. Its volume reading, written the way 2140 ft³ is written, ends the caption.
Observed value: 773800 ft³
